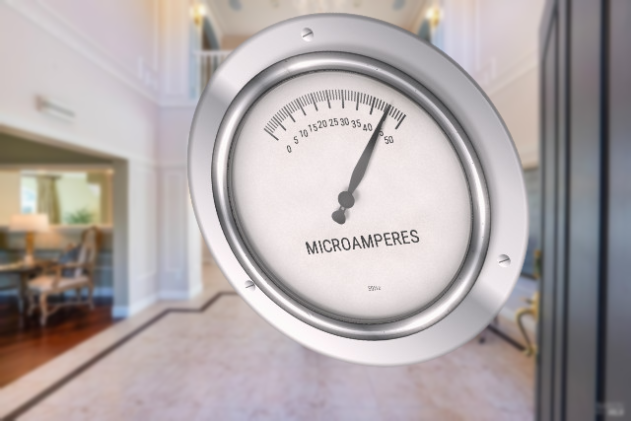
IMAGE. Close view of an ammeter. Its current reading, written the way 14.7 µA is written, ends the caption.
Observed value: 45 µA
